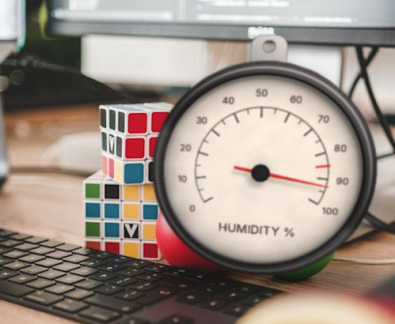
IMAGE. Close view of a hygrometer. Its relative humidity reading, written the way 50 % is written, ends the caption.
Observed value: 92.5 %
